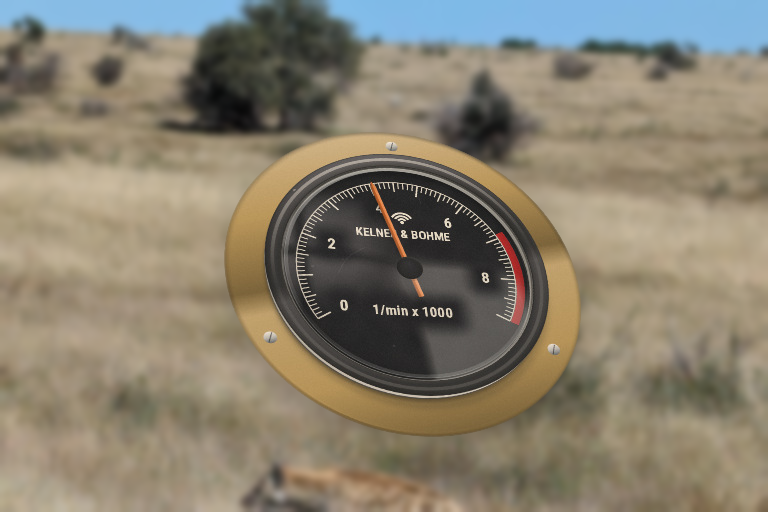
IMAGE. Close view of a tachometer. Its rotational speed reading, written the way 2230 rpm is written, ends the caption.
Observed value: 4000 rpm
